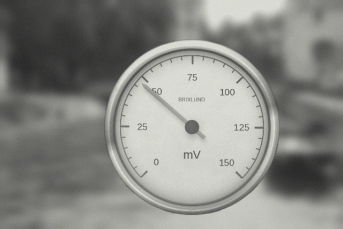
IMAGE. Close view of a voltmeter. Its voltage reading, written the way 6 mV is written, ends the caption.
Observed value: 47.5 mV
